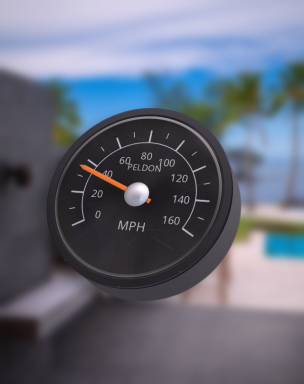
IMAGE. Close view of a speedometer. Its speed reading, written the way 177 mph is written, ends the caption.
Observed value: 35 mph
